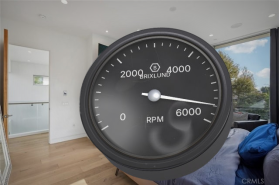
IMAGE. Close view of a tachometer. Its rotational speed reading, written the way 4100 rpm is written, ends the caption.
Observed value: 5600 rpm
